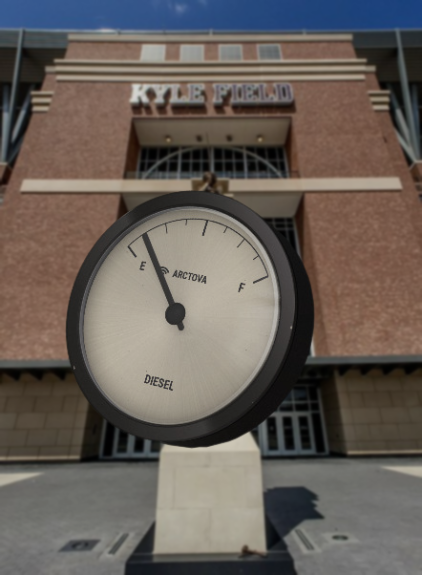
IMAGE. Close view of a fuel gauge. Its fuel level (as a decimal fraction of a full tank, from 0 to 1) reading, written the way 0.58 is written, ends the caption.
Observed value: 0.125
